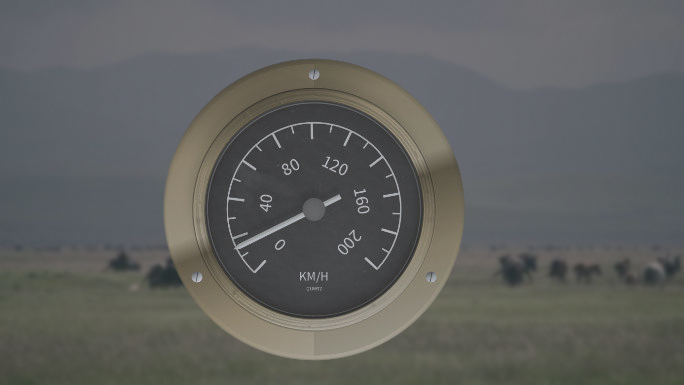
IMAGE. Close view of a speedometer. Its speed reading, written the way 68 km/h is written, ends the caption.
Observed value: 15 km/h
